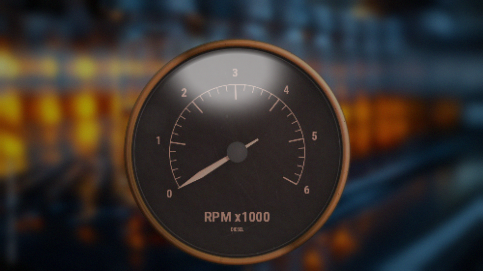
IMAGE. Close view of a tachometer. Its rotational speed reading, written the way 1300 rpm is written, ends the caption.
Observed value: 0 rpm
